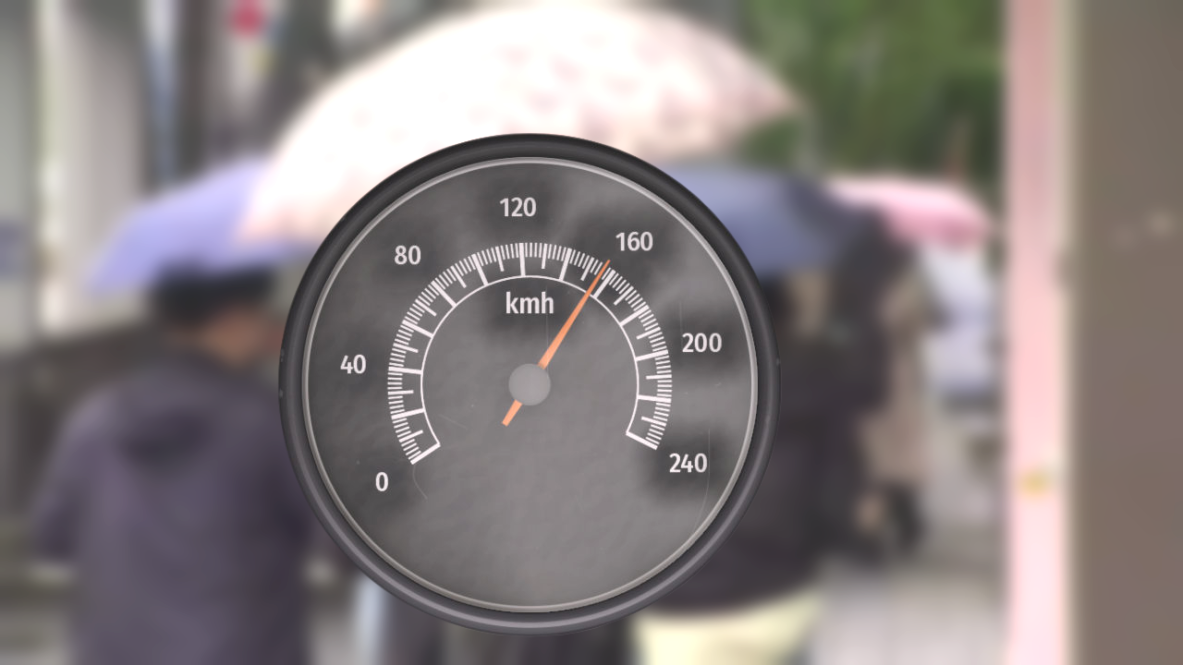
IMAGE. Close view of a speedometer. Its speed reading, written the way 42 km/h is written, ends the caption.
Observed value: 156 km/h
